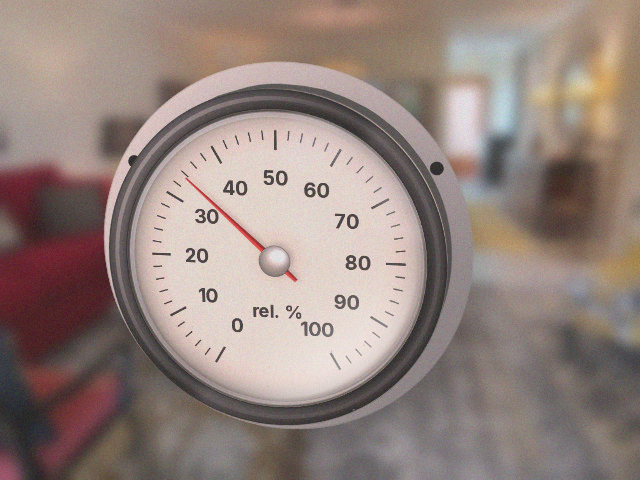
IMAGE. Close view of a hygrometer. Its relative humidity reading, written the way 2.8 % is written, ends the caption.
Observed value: 34 %
